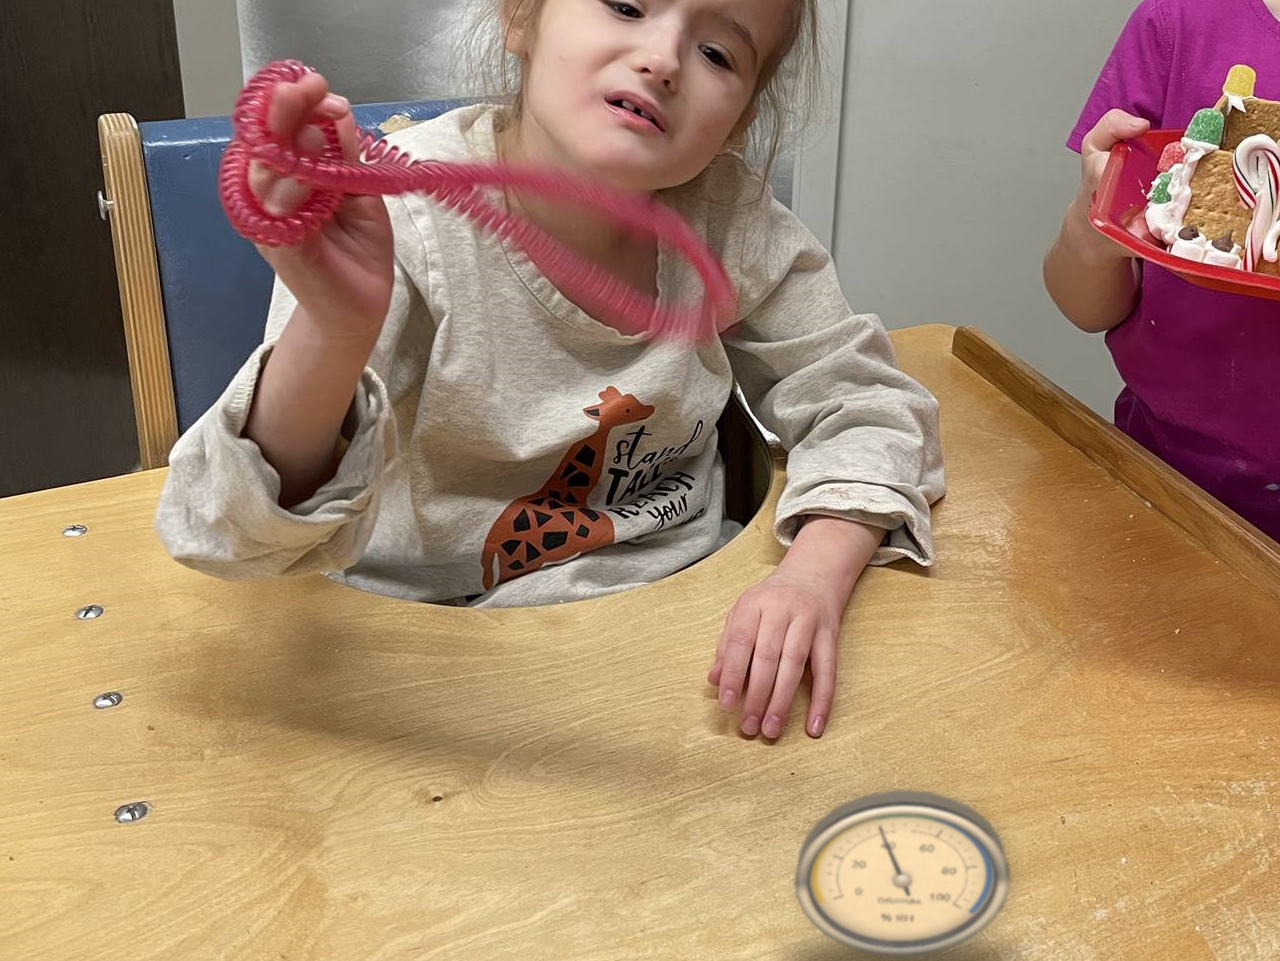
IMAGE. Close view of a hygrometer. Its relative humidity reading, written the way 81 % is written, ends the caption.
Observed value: 40 %
